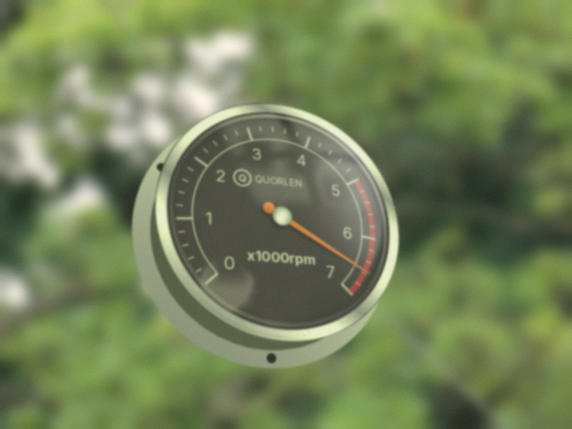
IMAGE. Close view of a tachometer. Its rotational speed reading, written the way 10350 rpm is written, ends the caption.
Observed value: 6600 rpm
